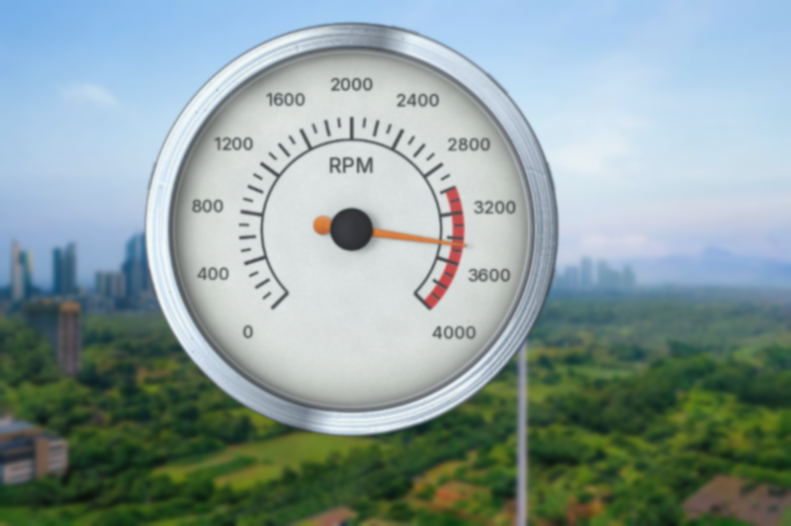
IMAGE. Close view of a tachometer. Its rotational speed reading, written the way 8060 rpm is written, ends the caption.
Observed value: 3450 rpm
